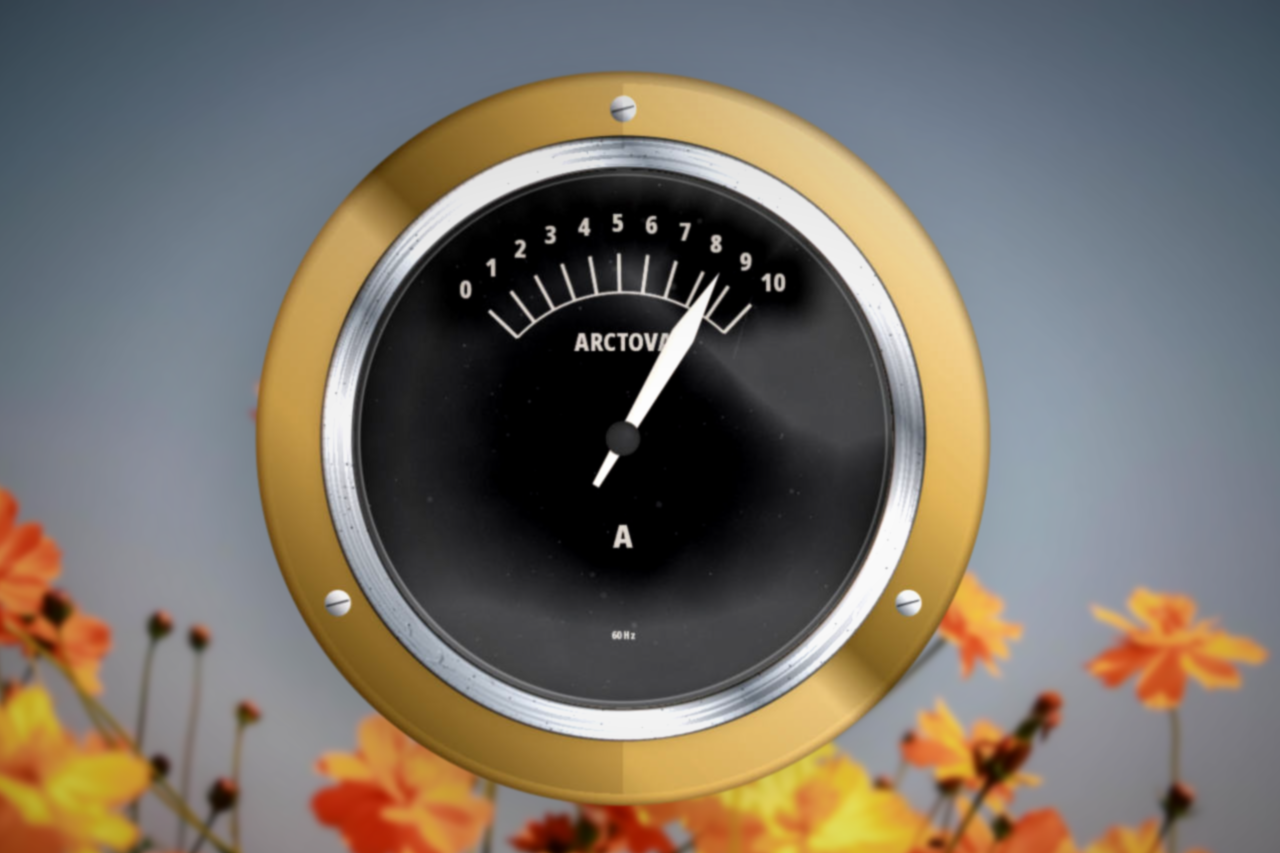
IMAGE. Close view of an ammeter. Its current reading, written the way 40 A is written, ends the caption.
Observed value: 8.5 A
